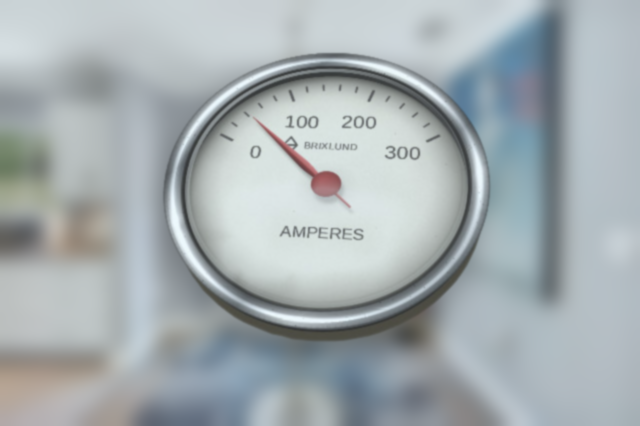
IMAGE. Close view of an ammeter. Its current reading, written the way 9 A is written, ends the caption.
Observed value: 40 A
